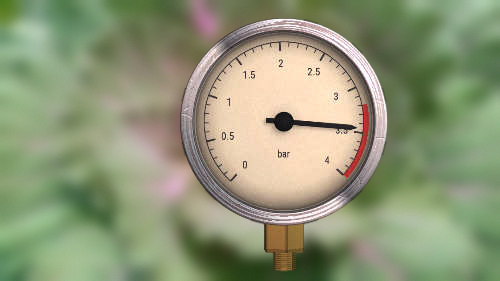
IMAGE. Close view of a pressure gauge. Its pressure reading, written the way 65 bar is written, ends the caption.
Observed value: 3.45 bar
